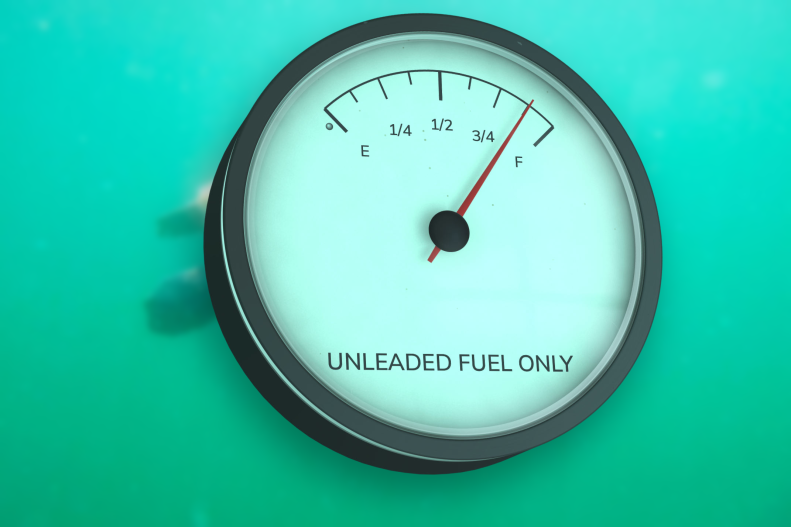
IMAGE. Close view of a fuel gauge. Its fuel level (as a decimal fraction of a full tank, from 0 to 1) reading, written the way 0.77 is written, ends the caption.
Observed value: 0.875
